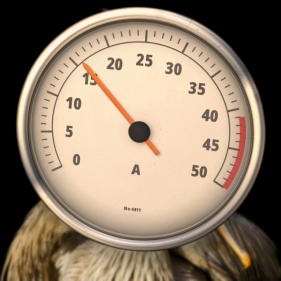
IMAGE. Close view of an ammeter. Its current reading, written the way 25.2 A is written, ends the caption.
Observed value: 16 A
